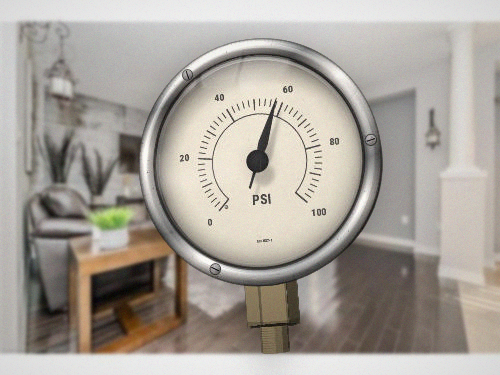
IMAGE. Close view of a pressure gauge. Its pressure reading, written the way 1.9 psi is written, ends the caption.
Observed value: 58 psi
